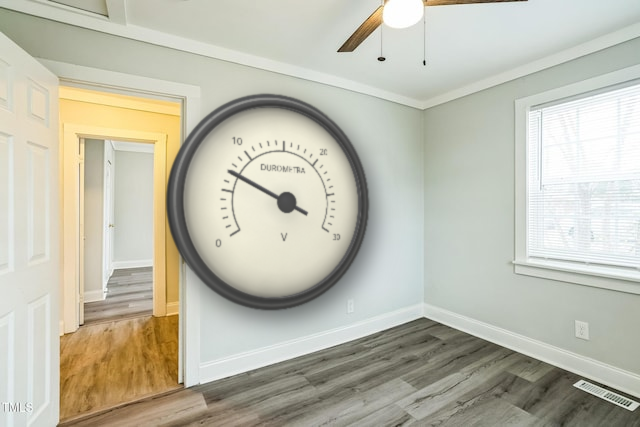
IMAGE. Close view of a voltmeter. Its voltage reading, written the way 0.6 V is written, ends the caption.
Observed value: 7 V
